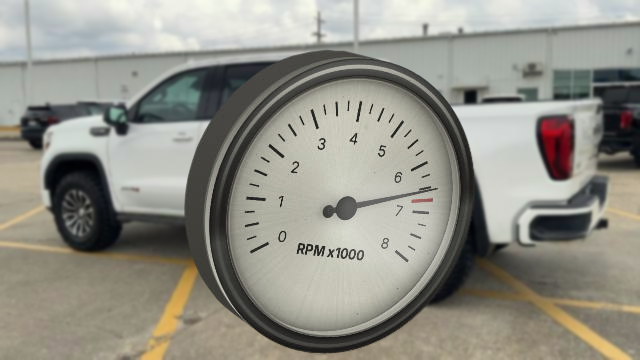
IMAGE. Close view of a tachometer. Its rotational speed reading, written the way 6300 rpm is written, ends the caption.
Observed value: 6500 rpm
